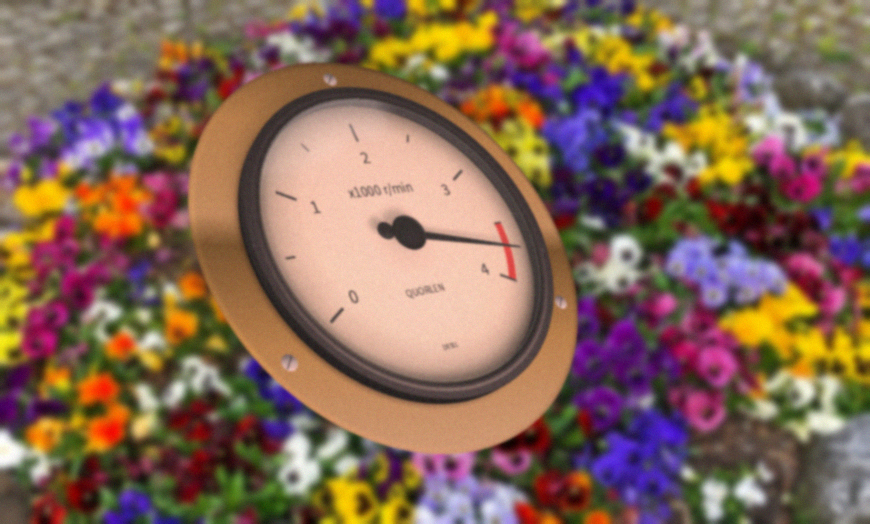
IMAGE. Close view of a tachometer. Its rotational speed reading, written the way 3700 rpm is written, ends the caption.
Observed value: 3750 rpm
